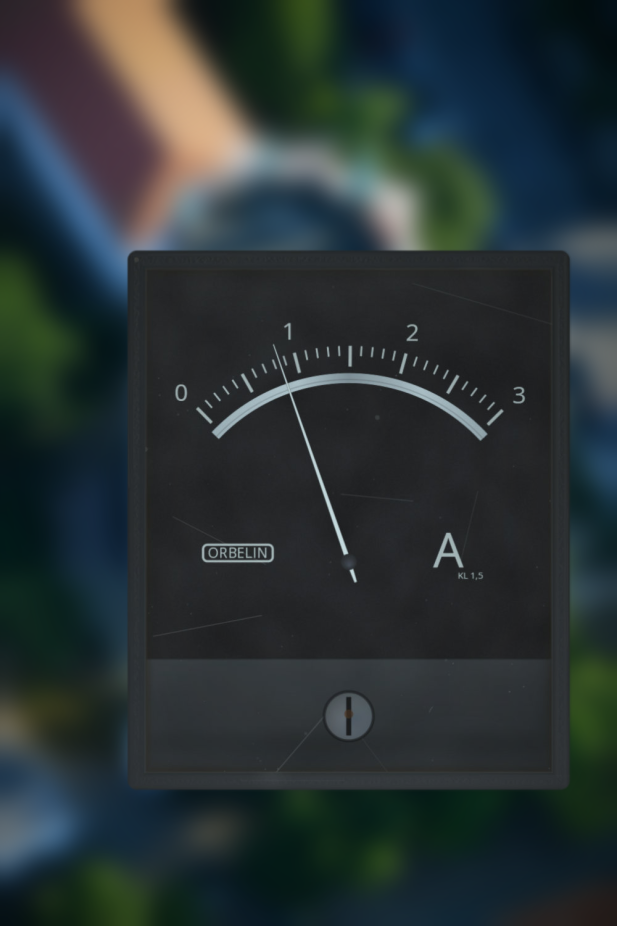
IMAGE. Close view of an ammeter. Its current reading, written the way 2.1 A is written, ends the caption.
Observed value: 0.85 A
